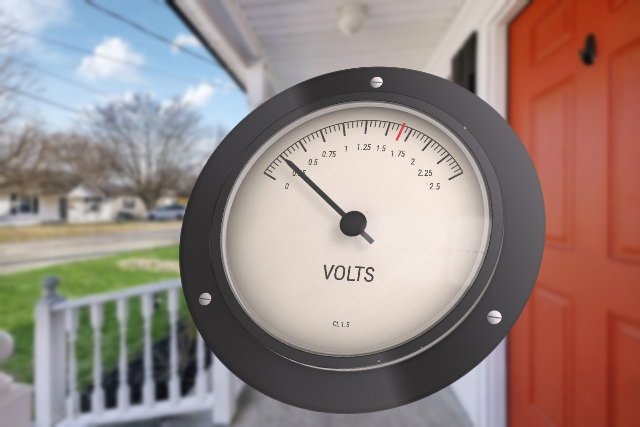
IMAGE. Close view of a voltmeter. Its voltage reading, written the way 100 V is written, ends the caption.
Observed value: 0.25 V
